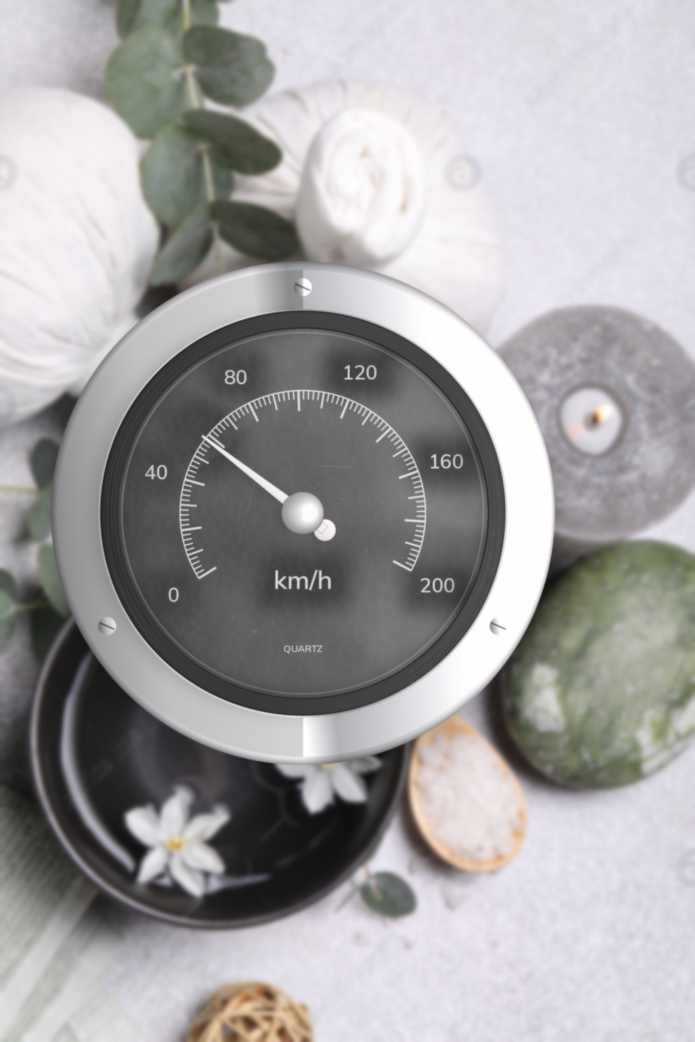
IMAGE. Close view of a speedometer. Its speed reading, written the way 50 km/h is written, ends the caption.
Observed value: 58 km/h
